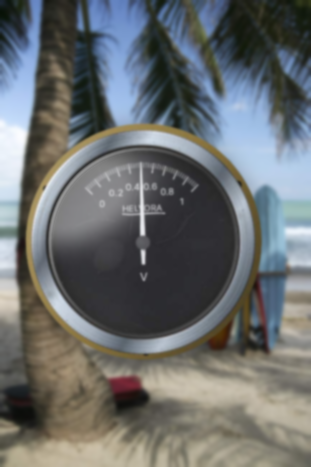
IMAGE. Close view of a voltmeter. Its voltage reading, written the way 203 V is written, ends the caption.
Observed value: 0.5 V
